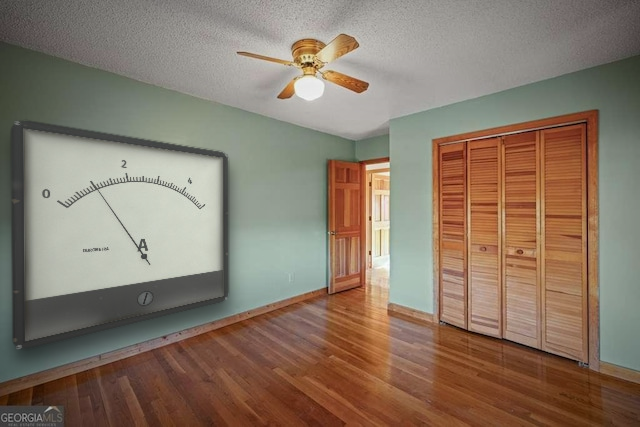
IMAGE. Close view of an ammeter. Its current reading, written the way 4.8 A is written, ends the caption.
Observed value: 1 A
